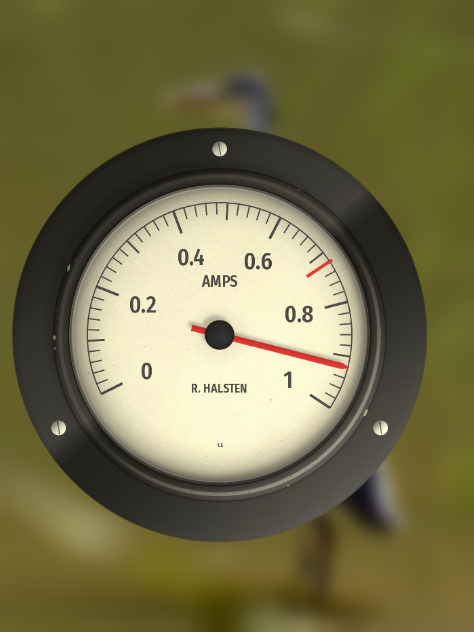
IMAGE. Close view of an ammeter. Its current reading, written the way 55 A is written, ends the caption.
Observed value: 0.92 A
